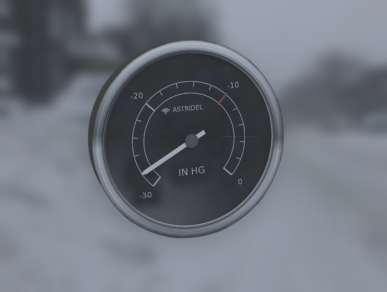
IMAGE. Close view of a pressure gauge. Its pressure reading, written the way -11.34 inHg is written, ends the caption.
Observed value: -28 inHg
